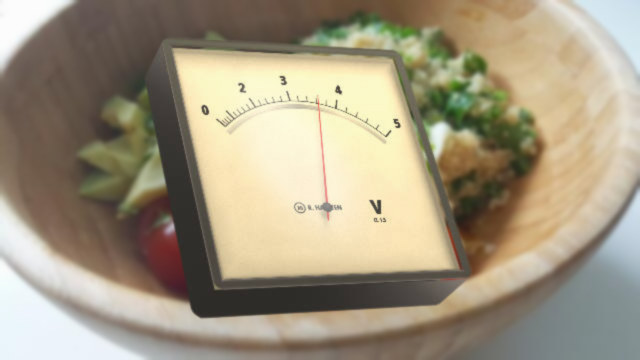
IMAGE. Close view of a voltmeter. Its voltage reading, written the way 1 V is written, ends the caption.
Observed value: 3.6 V
